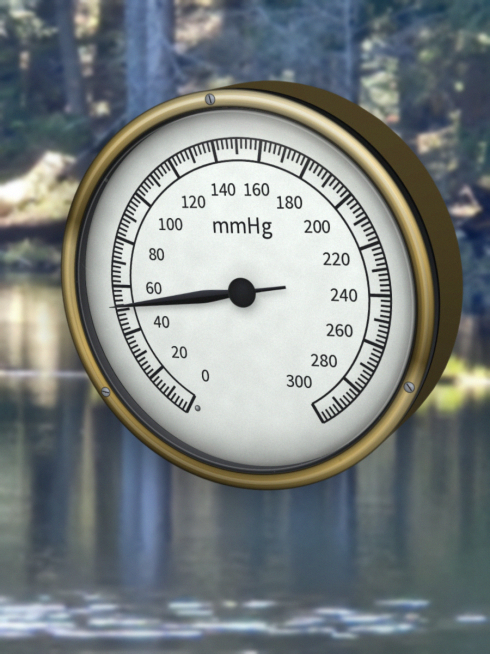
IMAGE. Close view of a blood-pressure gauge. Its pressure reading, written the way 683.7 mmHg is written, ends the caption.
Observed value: 52 mmHg
